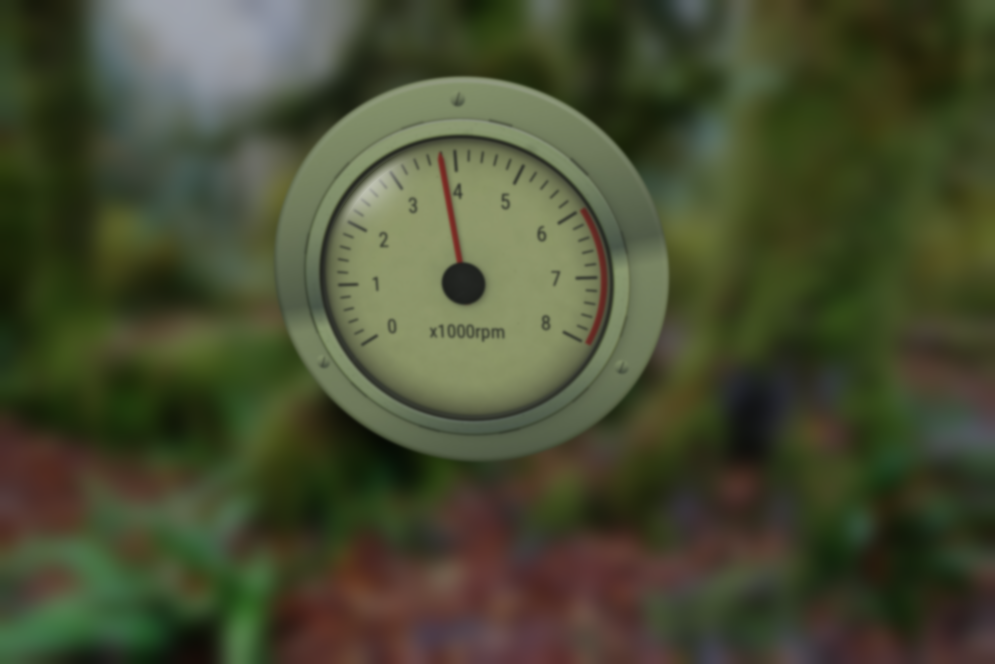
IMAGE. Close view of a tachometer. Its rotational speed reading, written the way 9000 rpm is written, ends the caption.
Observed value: 3800 rpm
